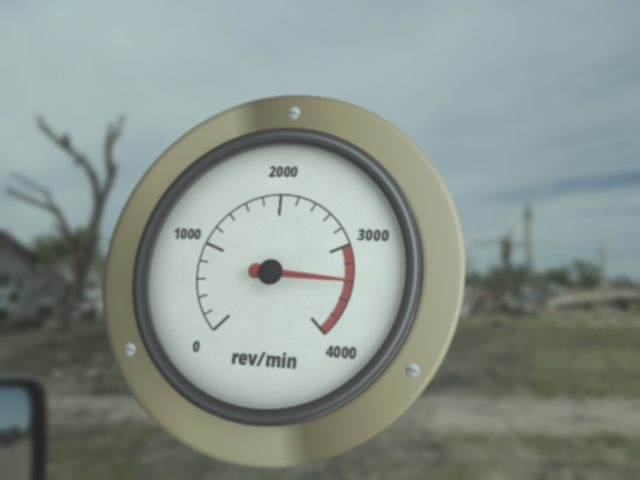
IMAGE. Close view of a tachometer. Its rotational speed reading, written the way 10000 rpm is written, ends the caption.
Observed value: 3400 rpm
